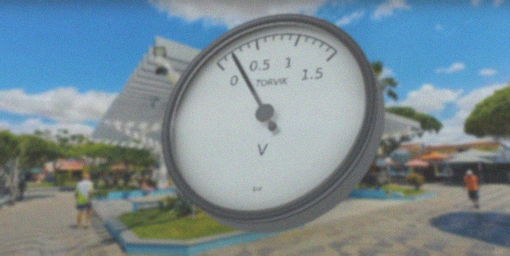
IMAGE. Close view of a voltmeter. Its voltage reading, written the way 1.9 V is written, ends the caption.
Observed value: 0.2 V
